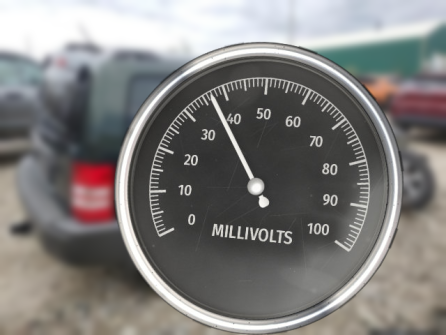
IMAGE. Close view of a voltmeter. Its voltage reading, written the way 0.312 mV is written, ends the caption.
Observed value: 37 mV
